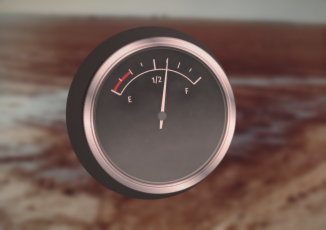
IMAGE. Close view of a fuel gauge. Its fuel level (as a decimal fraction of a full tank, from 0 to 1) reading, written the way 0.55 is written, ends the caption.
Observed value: 0.625
